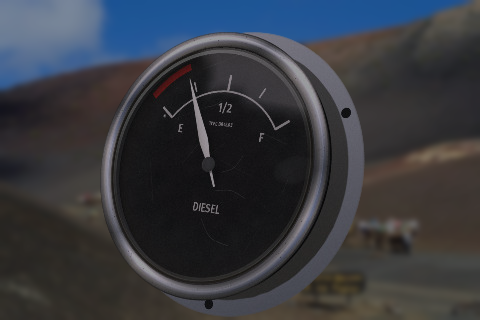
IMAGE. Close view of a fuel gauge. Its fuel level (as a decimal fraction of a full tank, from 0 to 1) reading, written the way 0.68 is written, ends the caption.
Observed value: 0.25
